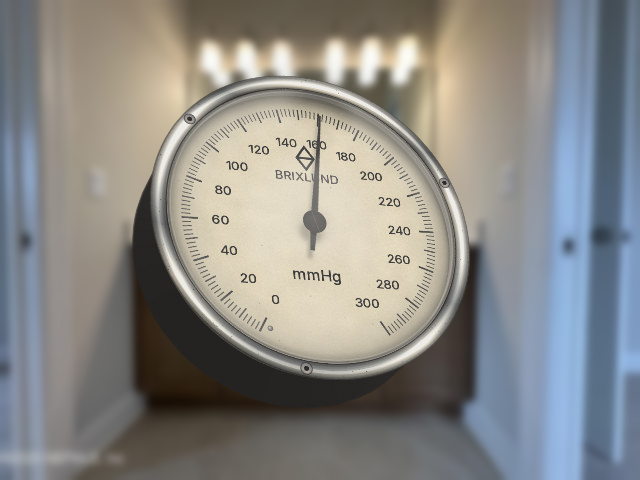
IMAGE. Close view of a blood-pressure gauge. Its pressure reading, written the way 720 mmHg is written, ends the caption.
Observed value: 160 mmHg
